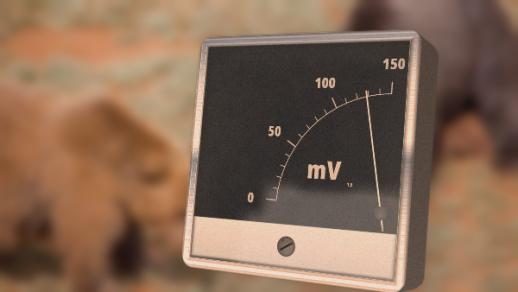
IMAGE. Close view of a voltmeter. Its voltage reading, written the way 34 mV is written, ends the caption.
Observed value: 130 mV
